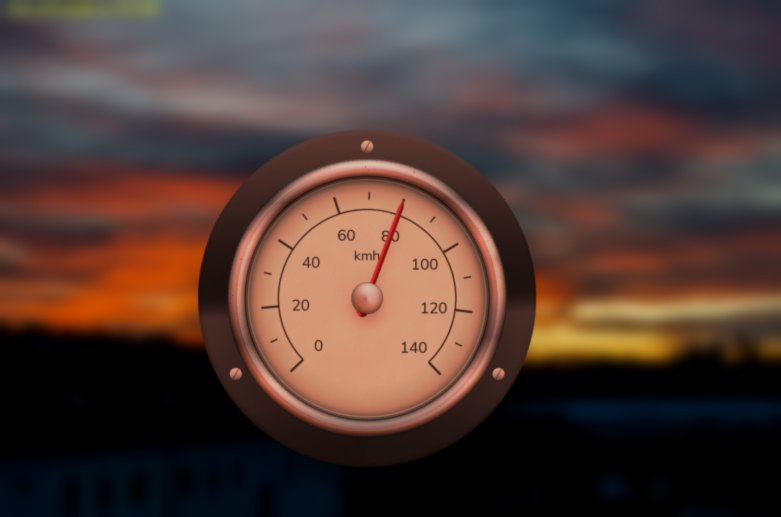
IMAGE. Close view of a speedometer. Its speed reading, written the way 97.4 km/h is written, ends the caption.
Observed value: 80 km/h
